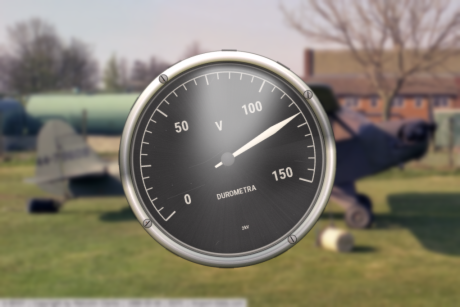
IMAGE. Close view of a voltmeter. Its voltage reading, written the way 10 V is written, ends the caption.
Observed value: 120 V
